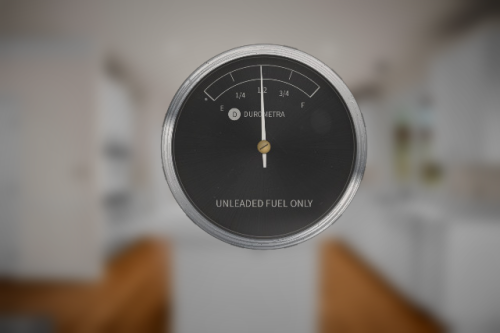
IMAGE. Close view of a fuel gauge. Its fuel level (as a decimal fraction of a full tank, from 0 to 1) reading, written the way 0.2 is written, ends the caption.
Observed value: 0.5
